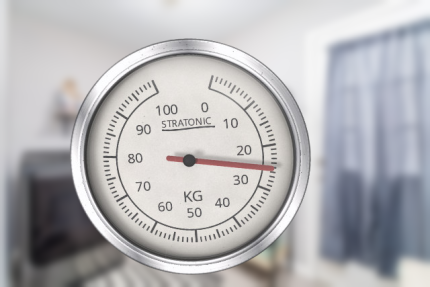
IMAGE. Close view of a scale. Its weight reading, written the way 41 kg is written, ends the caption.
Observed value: 25 kg
